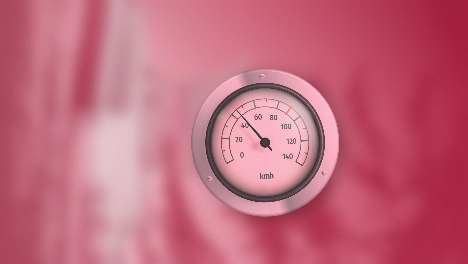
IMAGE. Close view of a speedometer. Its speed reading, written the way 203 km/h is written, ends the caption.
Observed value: 45 km/h
